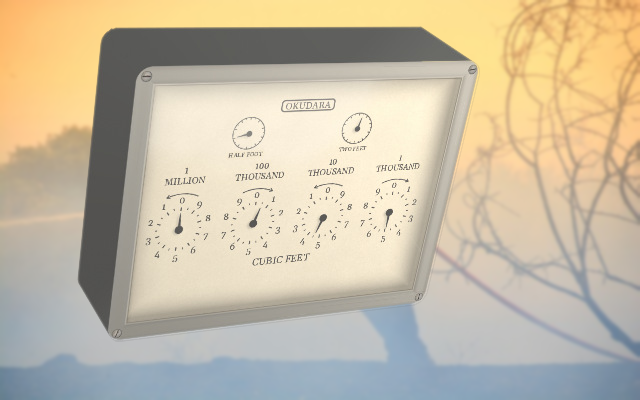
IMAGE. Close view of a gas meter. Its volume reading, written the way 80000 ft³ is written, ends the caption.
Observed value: 4500 ft³
